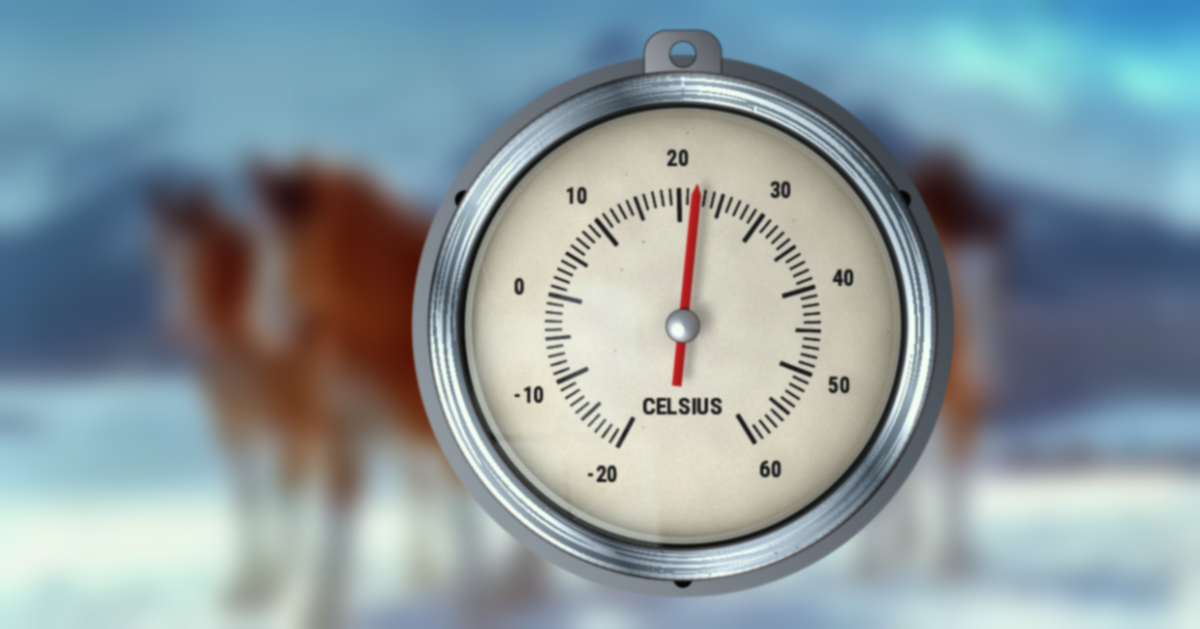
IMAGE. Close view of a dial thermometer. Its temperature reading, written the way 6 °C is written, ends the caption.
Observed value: 22 °C
